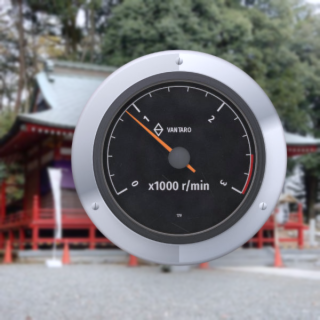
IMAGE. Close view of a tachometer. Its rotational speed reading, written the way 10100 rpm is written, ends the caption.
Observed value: 900 rpm
